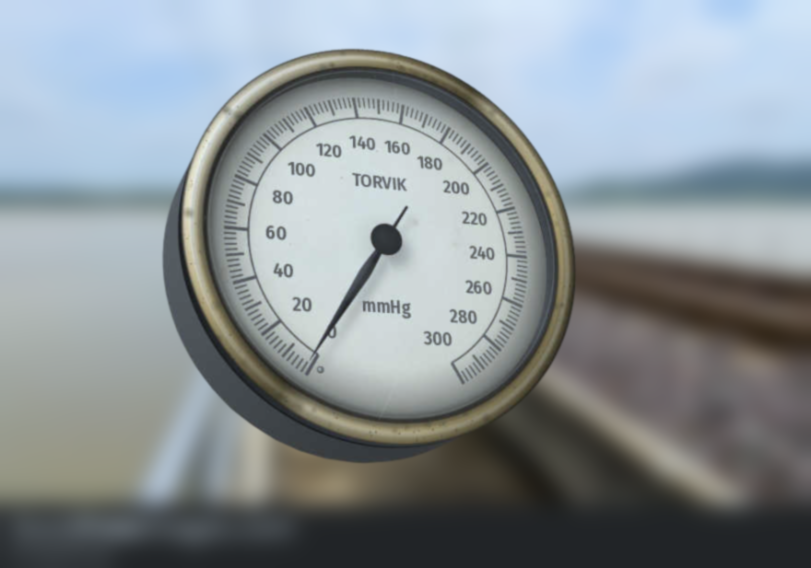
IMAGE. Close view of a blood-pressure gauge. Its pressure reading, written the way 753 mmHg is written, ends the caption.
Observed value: 2 mmHg
